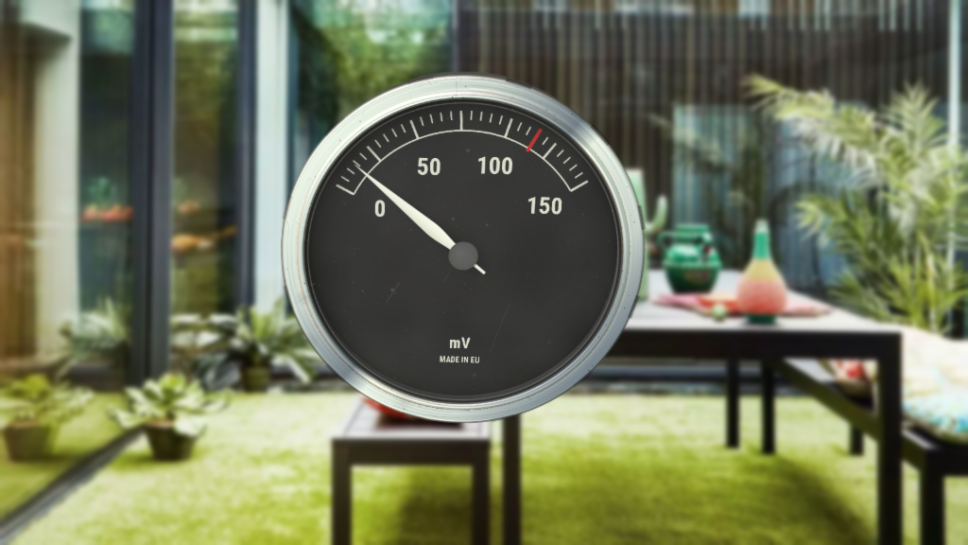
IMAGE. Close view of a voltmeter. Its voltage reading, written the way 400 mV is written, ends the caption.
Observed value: 15 mV
